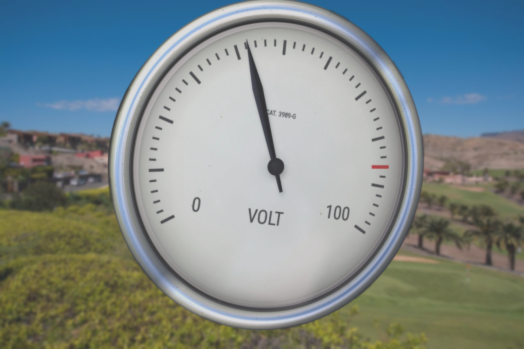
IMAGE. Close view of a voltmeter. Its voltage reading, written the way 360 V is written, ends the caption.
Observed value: 42 V
